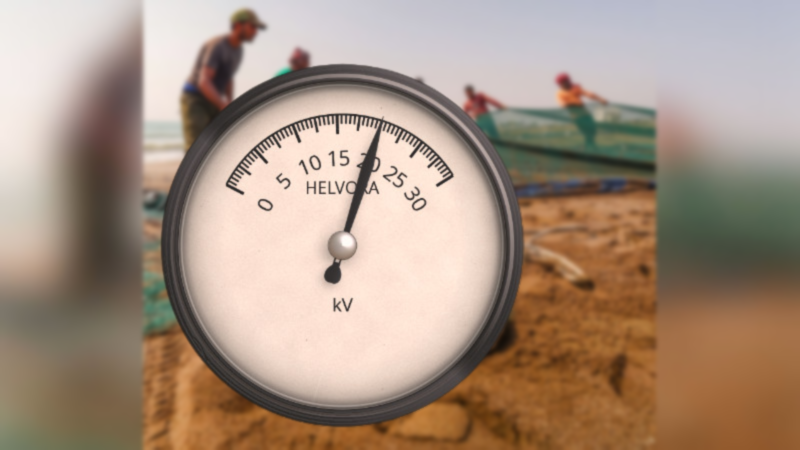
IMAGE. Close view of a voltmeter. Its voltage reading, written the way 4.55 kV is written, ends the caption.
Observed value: 20 kV
